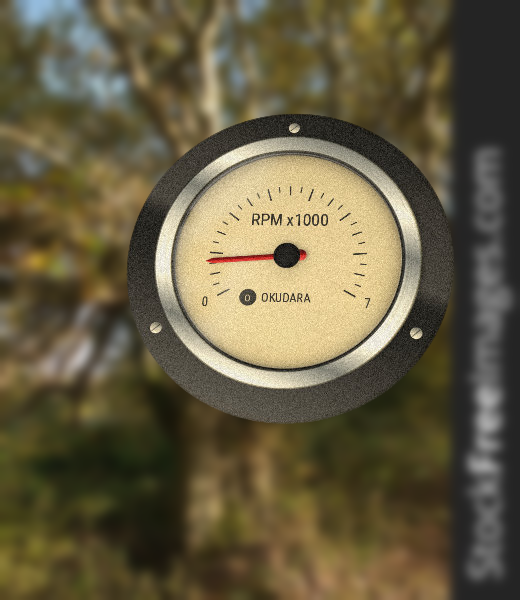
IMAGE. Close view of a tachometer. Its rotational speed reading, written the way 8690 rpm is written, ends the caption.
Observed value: 750 rpm
